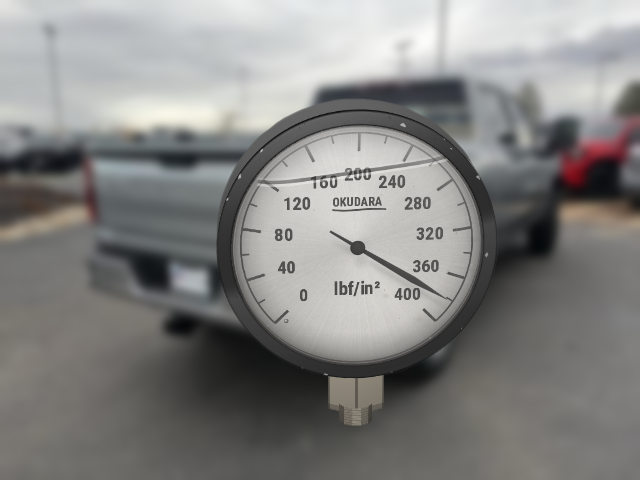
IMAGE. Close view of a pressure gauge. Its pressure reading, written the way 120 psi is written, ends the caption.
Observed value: 380 psi
